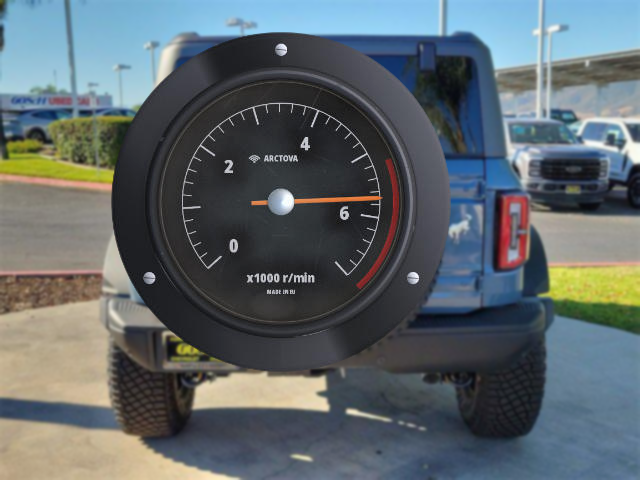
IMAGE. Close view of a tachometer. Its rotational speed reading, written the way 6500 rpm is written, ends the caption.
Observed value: 5700 rpm
